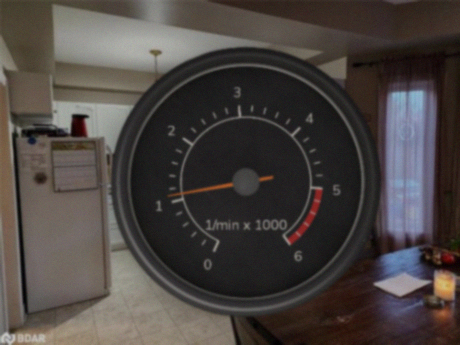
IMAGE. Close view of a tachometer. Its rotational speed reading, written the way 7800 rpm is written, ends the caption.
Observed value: 1100 rpm
